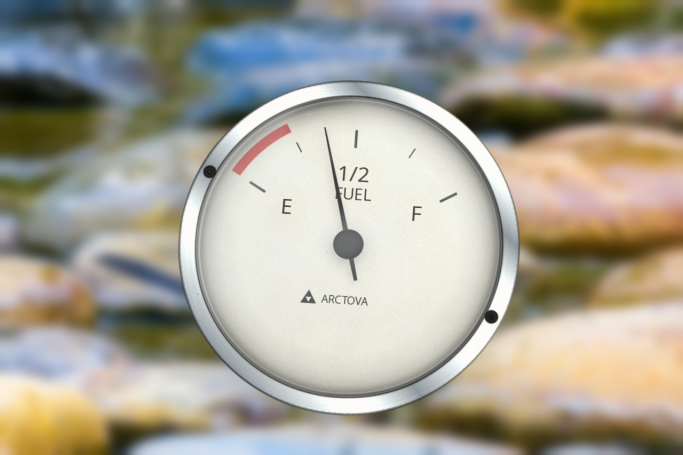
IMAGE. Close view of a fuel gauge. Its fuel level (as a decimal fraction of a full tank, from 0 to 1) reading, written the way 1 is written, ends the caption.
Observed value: 0.375
